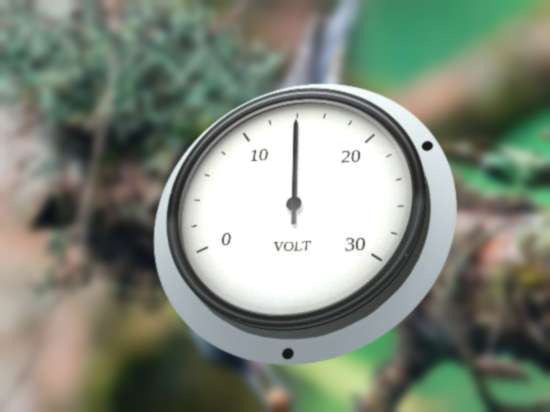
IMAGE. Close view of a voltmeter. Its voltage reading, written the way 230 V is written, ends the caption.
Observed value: 14 V
